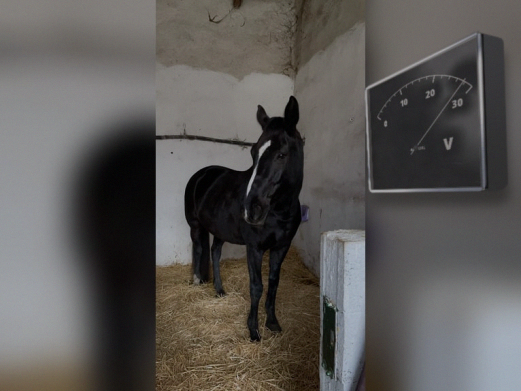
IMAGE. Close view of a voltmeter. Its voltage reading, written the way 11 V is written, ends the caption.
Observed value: 28 V
